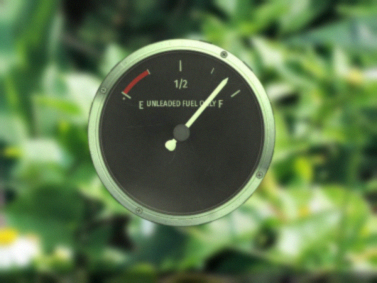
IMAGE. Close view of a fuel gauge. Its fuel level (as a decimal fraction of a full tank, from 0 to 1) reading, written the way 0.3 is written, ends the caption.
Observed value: 0.875
